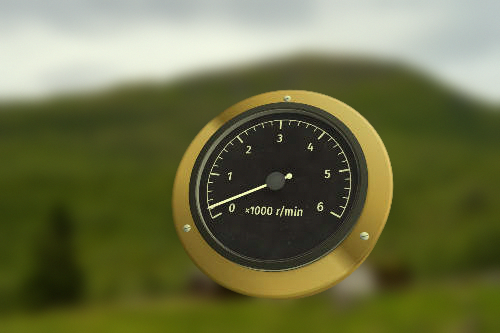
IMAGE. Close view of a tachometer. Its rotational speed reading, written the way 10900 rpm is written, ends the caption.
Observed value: 200 rpm
